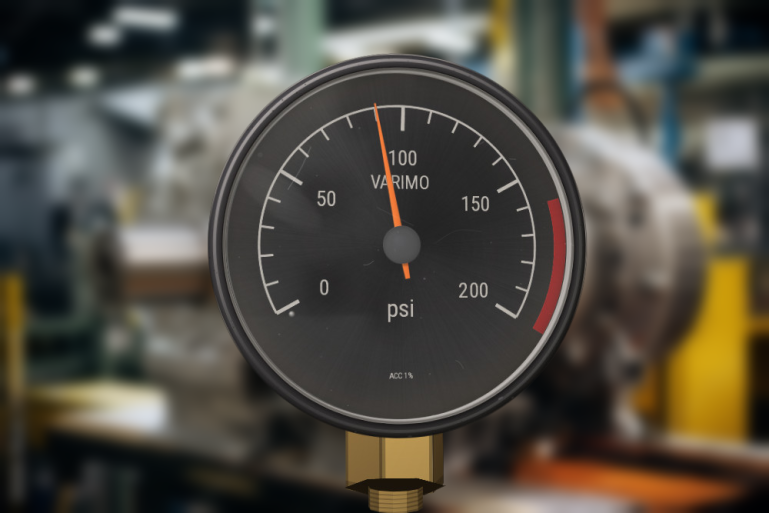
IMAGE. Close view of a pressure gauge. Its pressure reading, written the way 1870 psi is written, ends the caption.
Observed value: 90 psi
